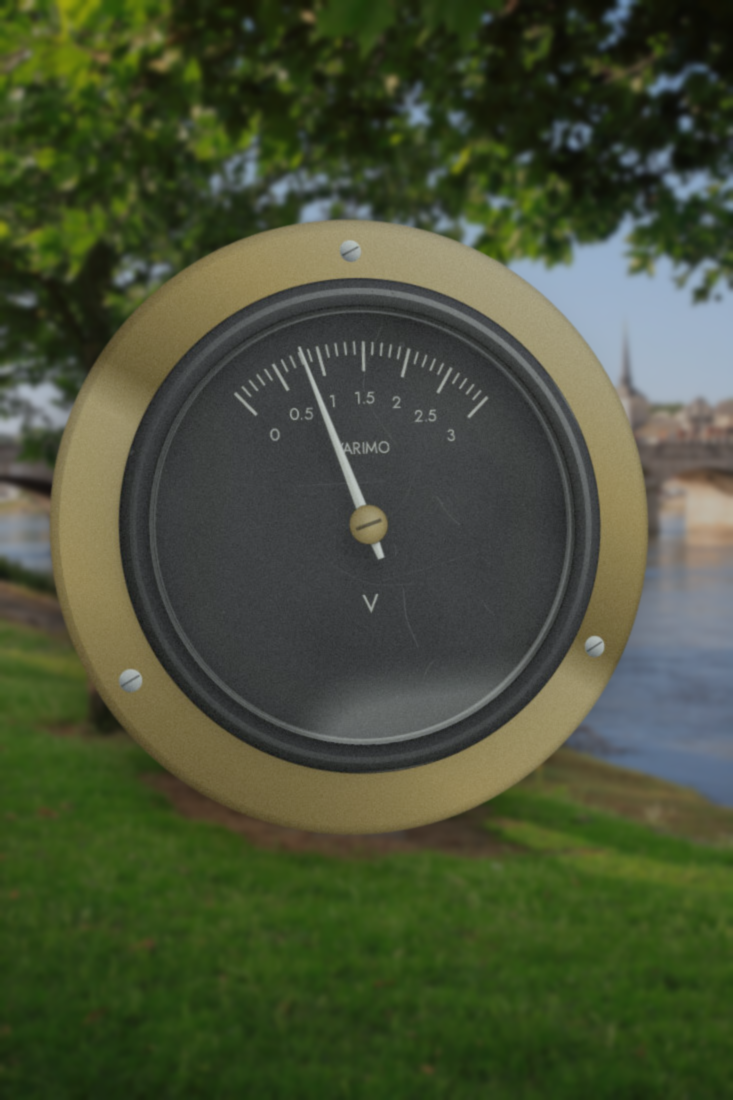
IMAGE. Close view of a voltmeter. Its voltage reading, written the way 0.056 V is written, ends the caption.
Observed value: 0.8 V
